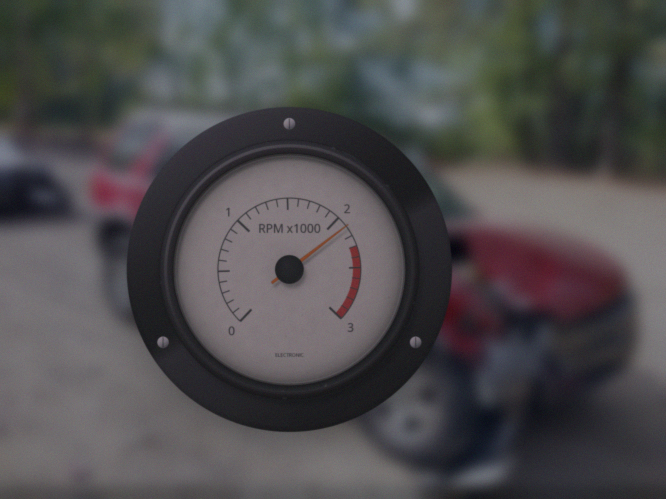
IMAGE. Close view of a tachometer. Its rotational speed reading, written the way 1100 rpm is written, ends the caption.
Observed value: 2100 rpm
